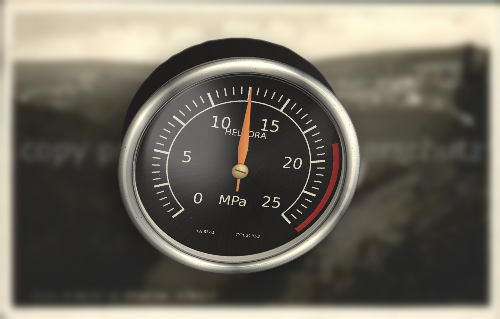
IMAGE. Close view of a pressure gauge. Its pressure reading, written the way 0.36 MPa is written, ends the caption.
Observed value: 12.5 MPa
